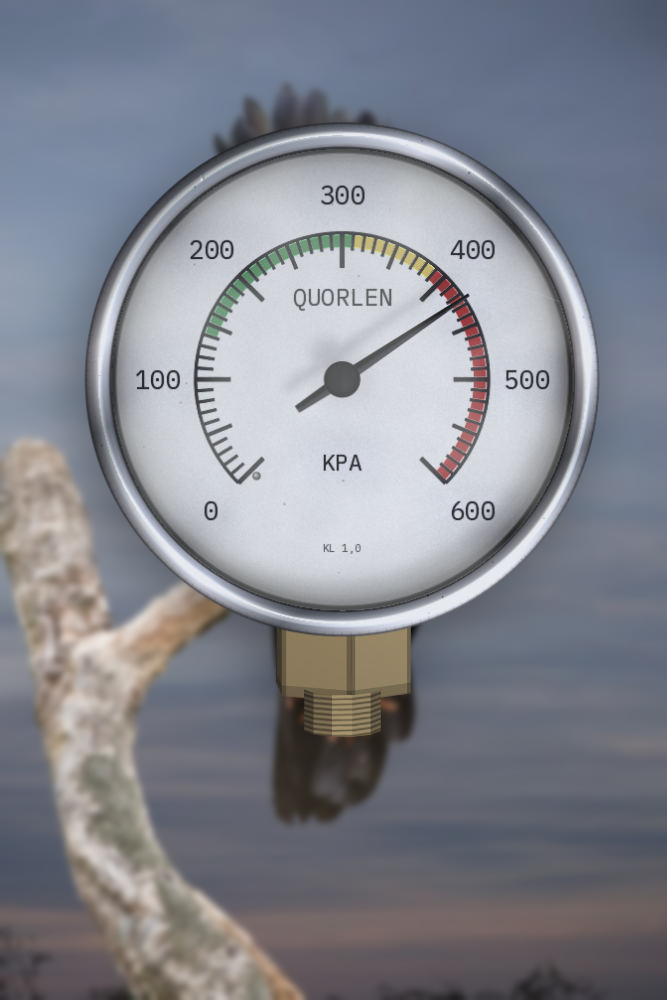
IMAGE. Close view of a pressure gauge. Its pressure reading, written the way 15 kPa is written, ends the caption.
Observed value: 425 kPa
